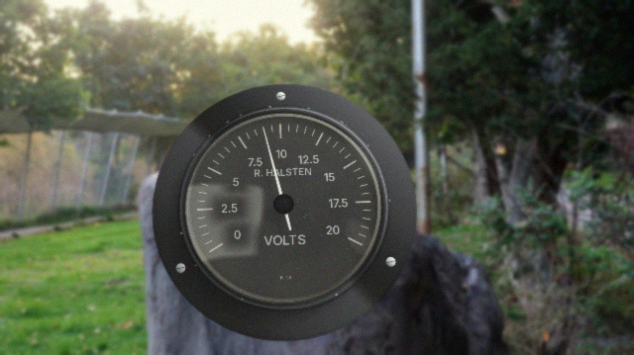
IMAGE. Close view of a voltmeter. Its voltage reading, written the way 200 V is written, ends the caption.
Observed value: 9 V
